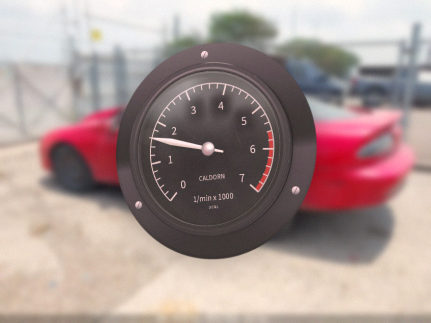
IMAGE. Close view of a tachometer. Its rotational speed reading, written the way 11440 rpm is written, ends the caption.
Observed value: 1600 rpm
